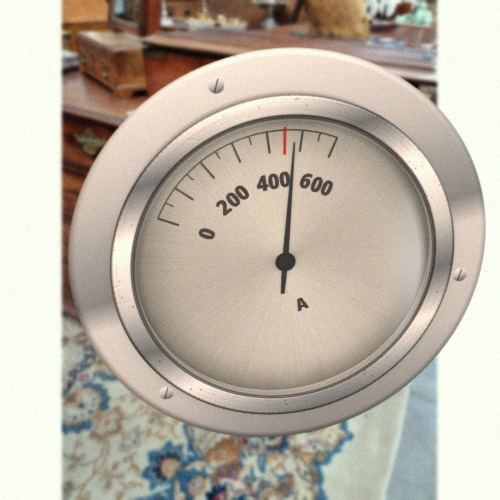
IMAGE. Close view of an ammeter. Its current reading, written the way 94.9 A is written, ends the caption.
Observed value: 475 A
